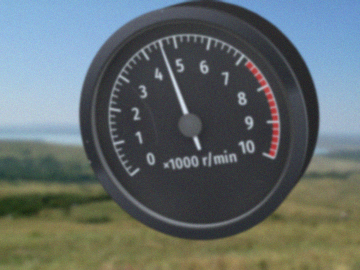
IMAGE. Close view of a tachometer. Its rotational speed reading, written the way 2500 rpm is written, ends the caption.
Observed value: 4600 rpm
